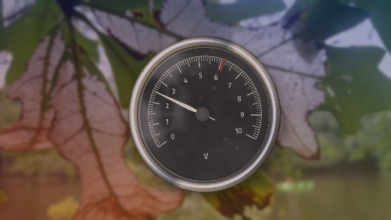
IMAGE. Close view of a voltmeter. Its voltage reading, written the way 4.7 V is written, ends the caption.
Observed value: 2.5 V
